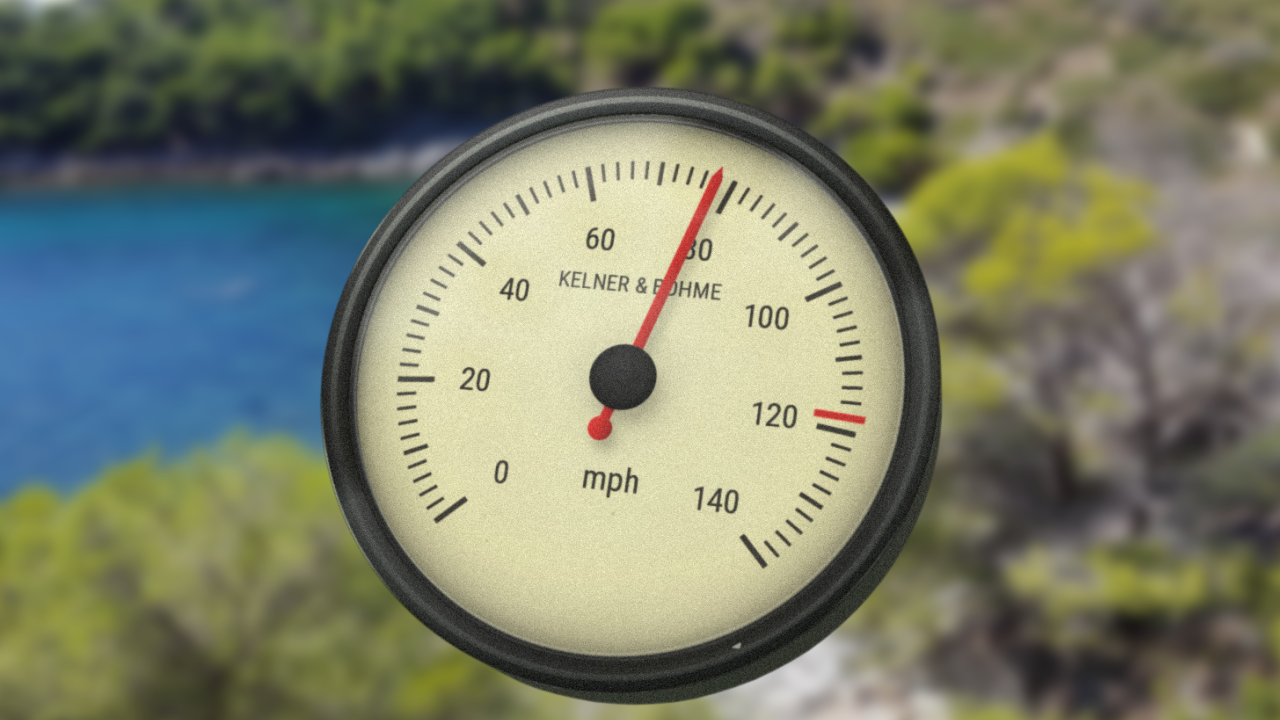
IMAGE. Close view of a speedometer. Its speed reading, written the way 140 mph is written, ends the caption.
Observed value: 78 mph
